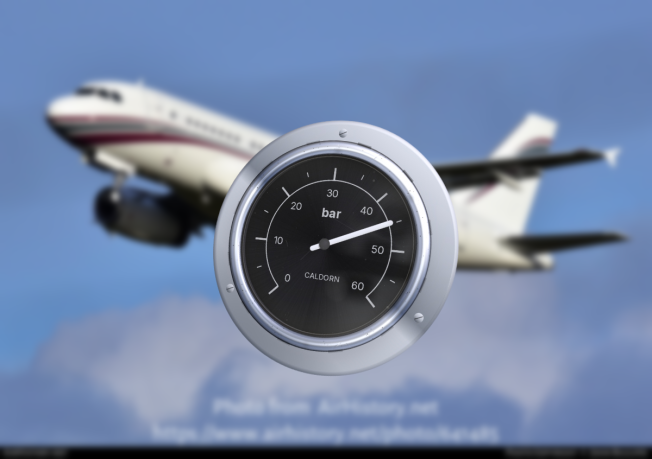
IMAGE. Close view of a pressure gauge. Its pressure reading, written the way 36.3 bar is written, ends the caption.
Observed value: 45 bar
